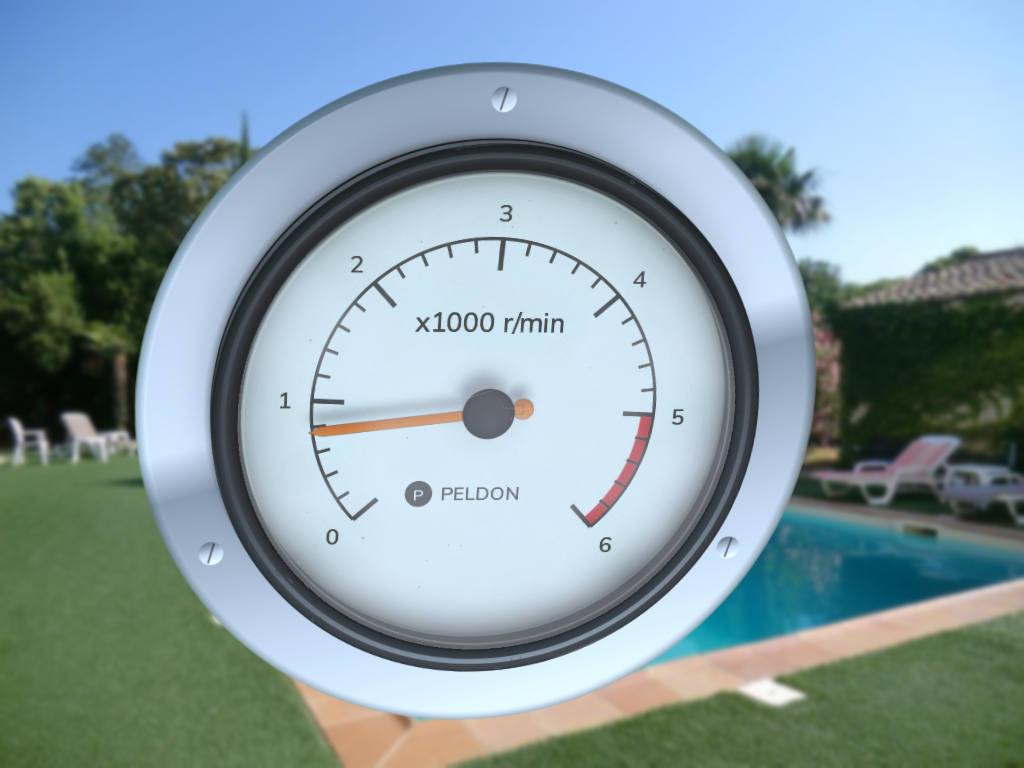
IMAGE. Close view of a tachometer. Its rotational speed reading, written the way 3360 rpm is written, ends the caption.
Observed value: 800 rpm
